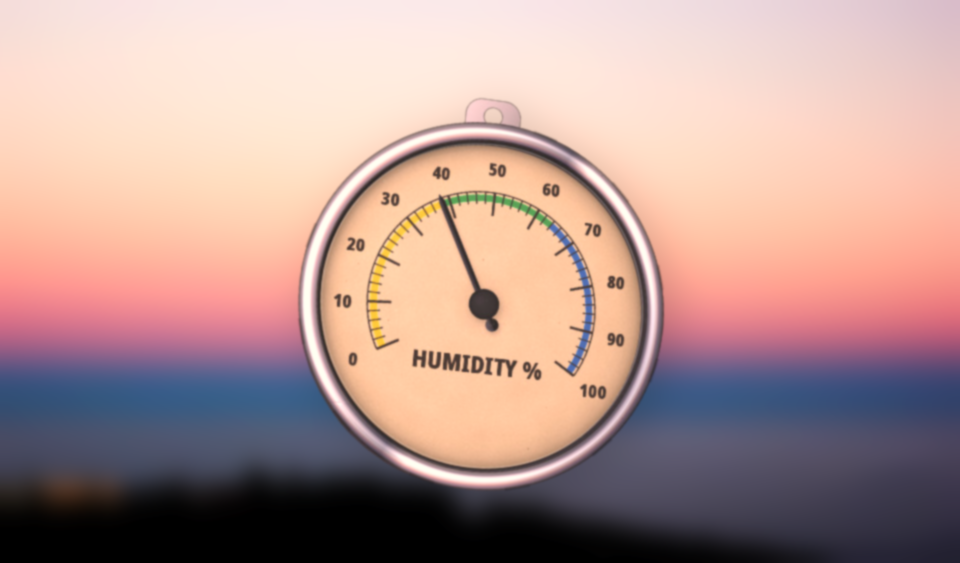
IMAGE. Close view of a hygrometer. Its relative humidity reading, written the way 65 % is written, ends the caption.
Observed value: 38 %
